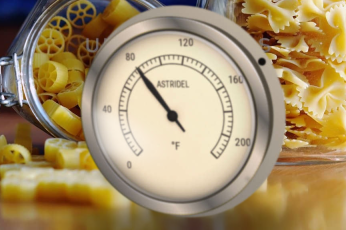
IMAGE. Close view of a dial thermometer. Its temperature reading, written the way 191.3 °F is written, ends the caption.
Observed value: 80 °F
